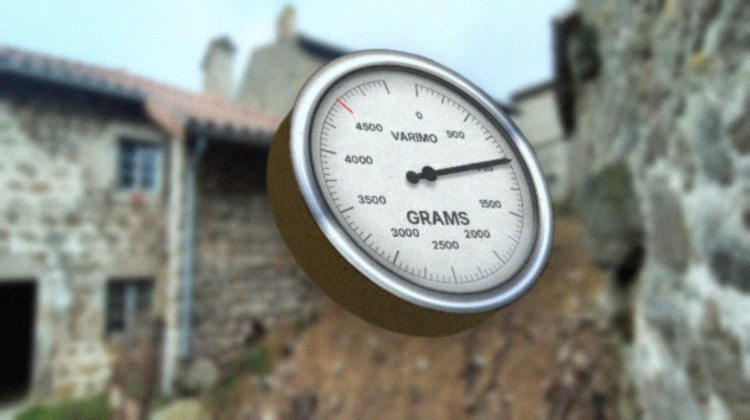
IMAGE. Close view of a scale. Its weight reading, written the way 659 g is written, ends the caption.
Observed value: 1000 g
